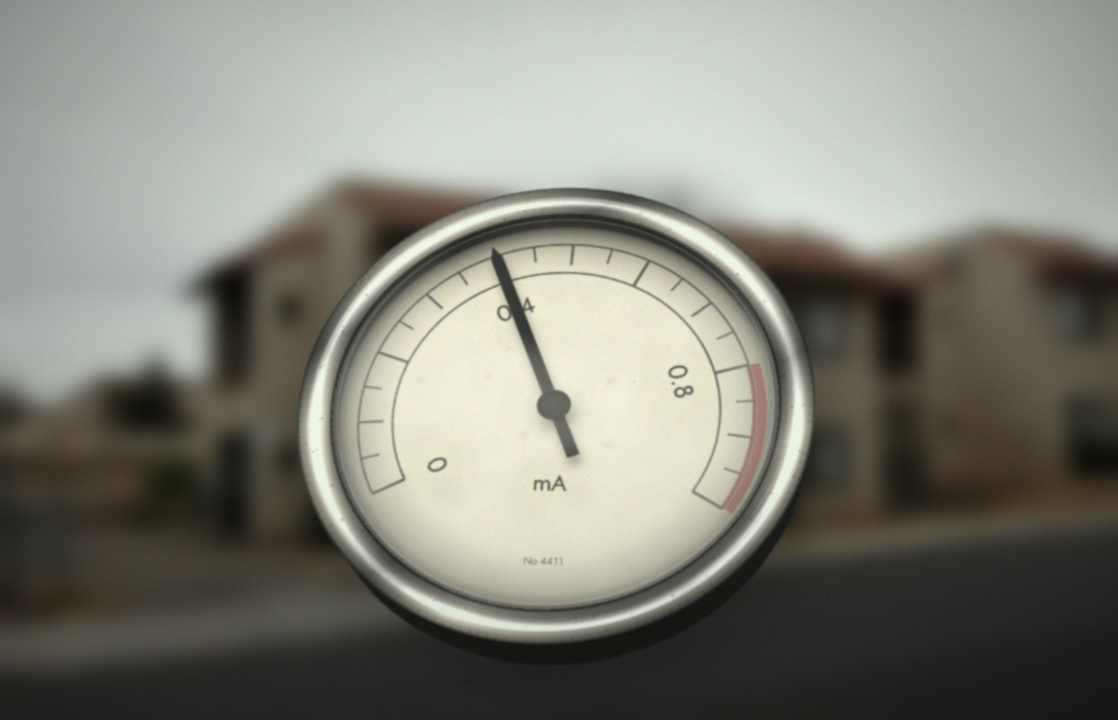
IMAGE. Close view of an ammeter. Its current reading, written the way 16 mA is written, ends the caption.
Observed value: 0.4 mA
